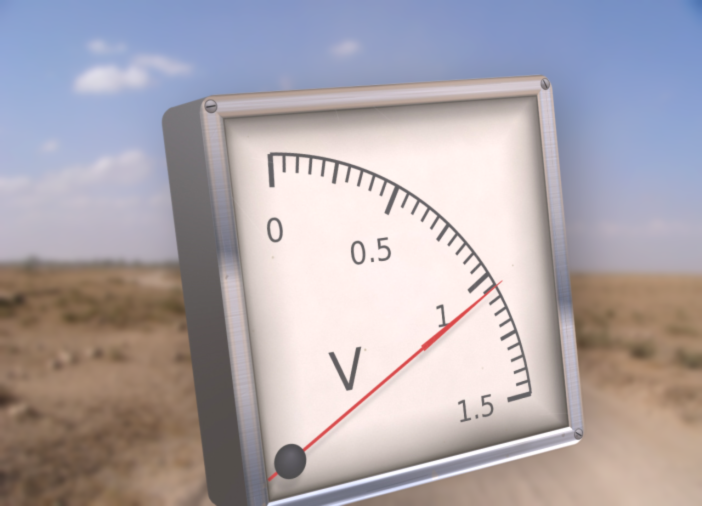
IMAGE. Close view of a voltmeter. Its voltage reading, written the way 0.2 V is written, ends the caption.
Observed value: 1.05 V
